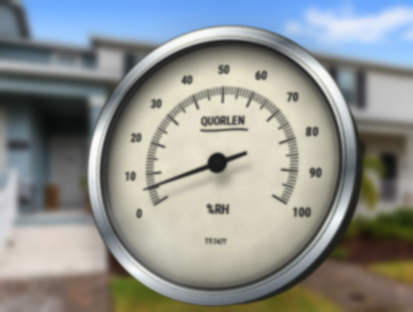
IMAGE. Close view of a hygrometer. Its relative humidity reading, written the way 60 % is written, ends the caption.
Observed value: 5 %
